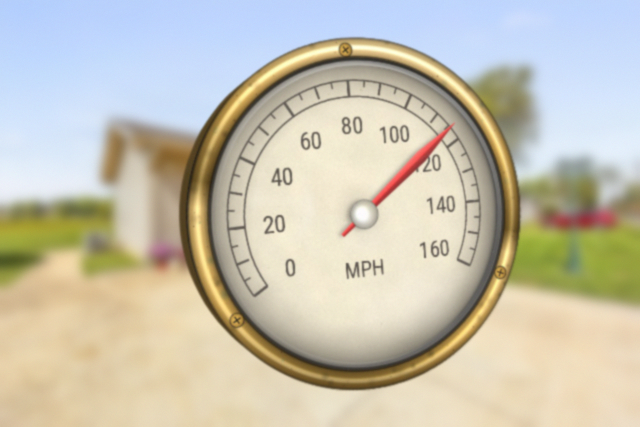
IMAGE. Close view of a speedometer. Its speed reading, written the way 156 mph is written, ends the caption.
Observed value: 115 mph
